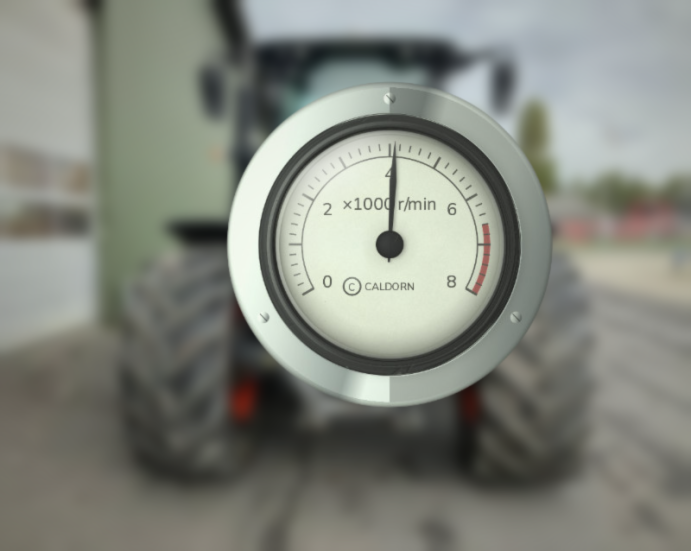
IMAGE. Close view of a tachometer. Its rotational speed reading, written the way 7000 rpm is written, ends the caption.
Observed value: 4100 rpm
